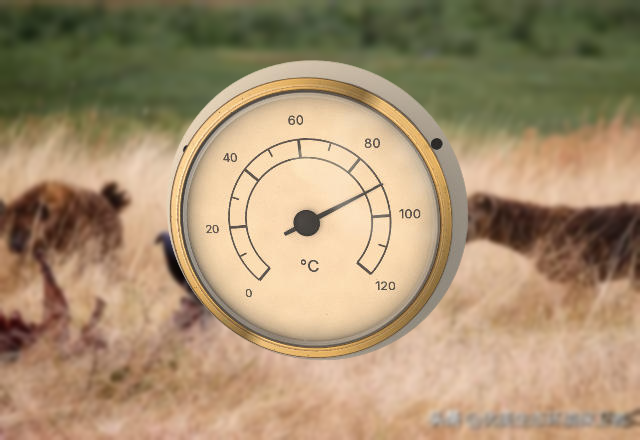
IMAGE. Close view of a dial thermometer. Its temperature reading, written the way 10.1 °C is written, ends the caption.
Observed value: 90 °C
